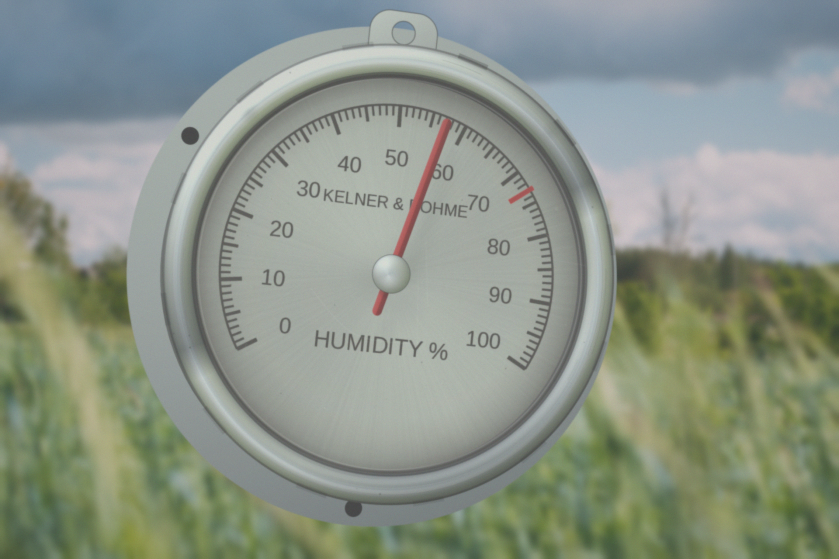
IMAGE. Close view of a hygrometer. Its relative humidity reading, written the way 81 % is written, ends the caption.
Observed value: 57 %
